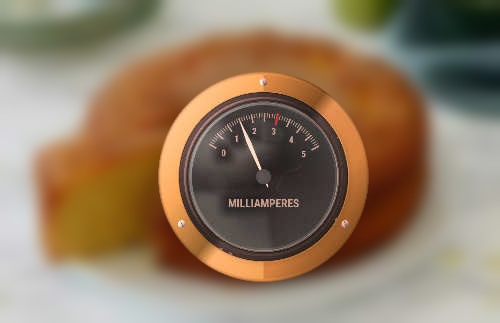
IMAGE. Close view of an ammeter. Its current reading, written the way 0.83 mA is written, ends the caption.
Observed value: 1.5 mA
